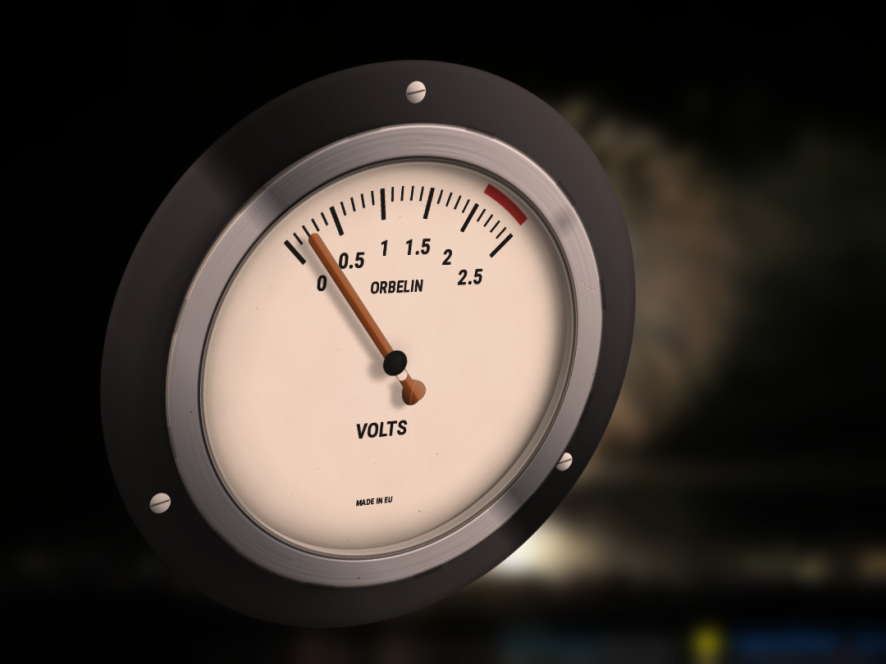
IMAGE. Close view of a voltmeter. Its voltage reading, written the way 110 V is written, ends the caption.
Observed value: 0.2 V
